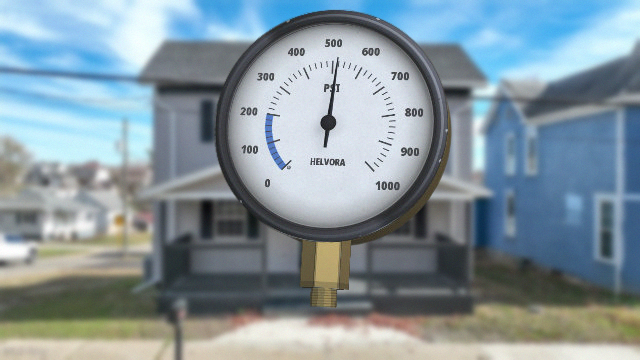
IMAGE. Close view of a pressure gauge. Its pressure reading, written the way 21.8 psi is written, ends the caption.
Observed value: 520 psi
